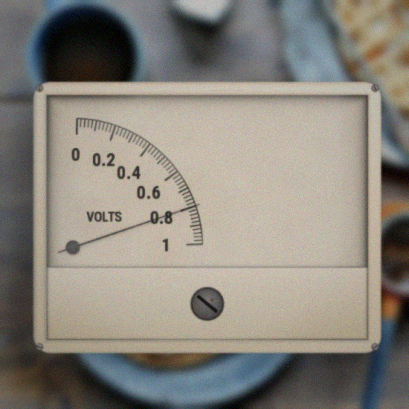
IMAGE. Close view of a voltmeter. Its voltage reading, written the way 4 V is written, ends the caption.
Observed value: 0.8 V
